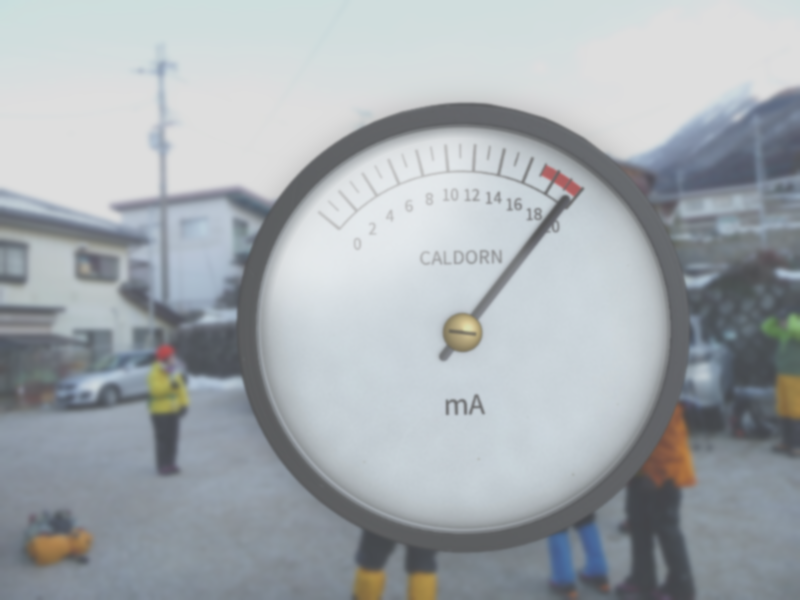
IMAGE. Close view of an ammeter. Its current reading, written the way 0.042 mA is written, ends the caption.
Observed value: 19.5 mA
